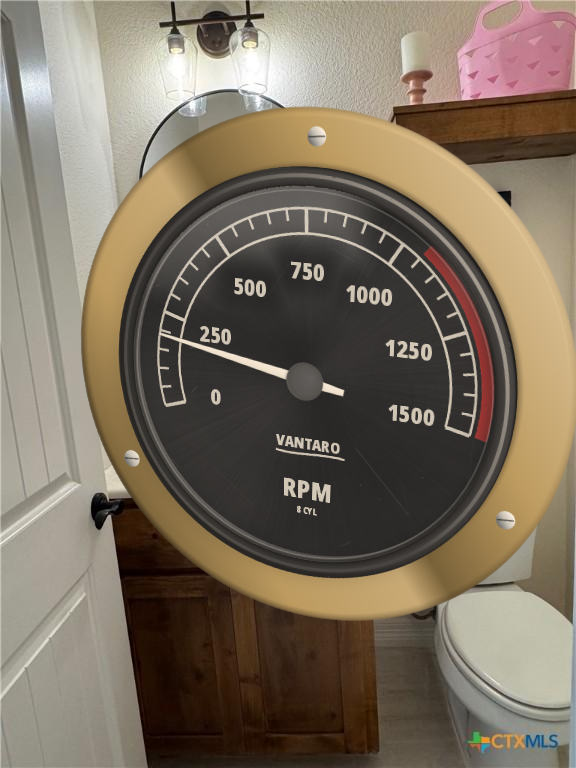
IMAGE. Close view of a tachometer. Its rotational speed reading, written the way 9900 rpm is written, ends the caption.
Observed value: 200 rpm
